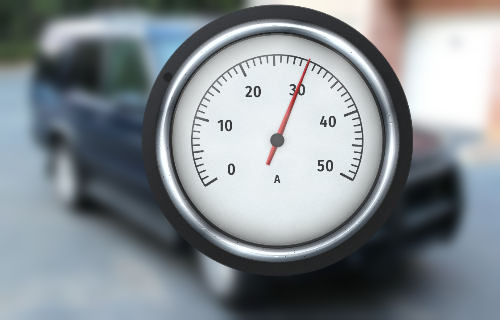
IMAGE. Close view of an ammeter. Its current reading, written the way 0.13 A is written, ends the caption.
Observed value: 30 A
